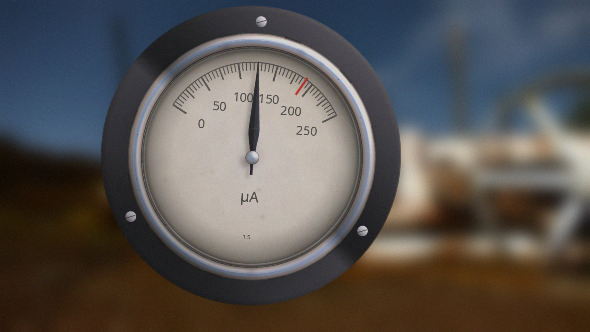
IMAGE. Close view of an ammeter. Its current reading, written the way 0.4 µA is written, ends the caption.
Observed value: 125 µA
